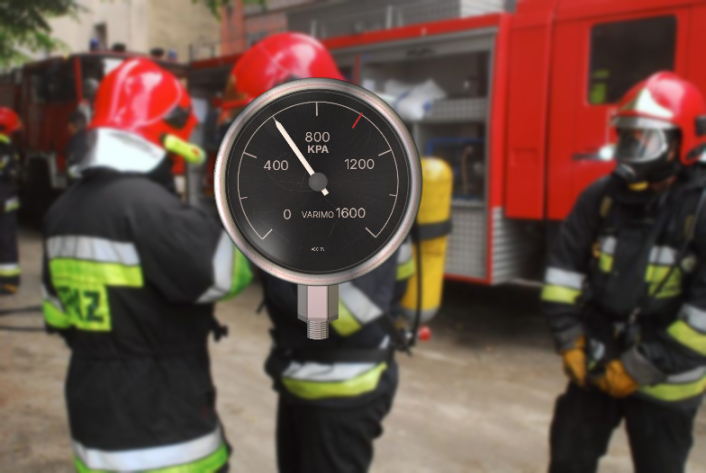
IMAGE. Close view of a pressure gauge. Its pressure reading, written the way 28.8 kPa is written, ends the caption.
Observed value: 600 kPa
